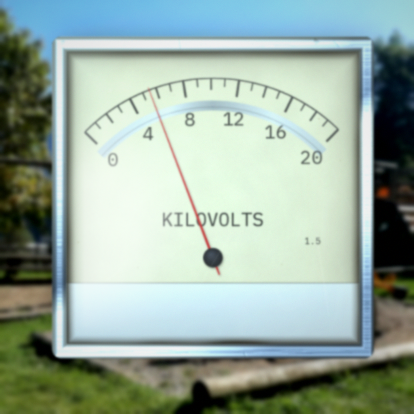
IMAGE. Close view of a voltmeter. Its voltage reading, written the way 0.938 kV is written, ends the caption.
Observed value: 5.5 kV
